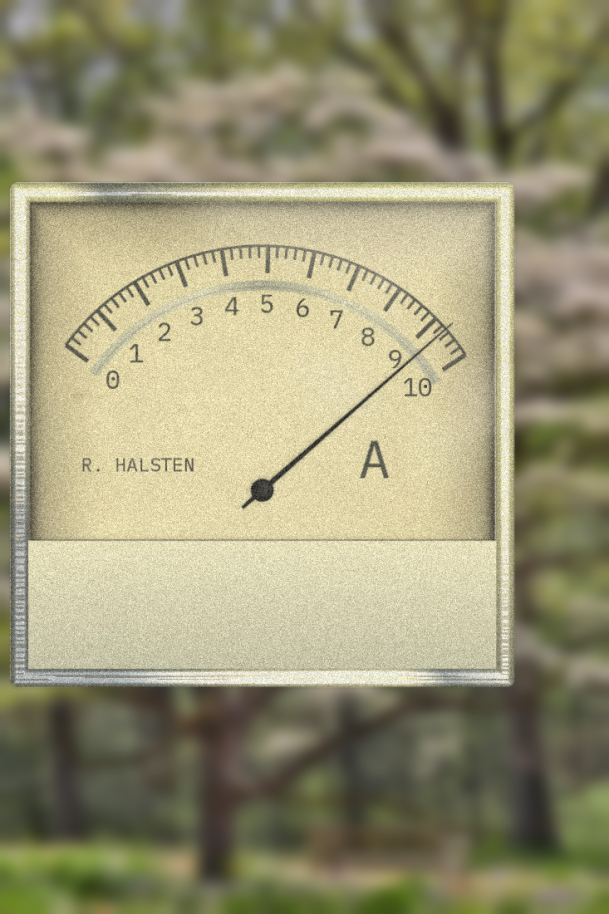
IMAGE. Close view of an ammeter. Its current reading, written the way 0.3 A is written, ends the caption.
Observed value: 9.3 A
